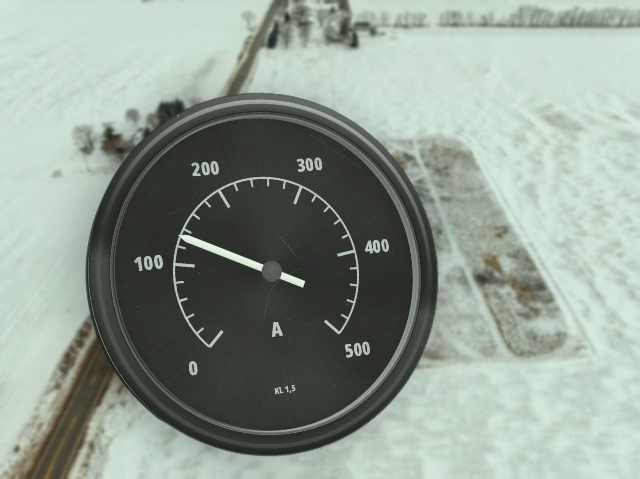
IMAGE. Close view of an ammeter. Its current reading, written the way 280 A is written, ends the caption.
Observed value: 130 A
